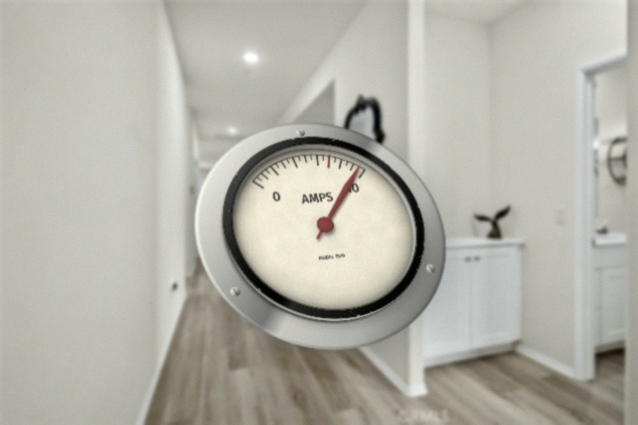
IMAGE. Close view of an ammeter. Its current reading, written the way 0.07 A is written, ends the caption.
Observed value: 9.5 A
